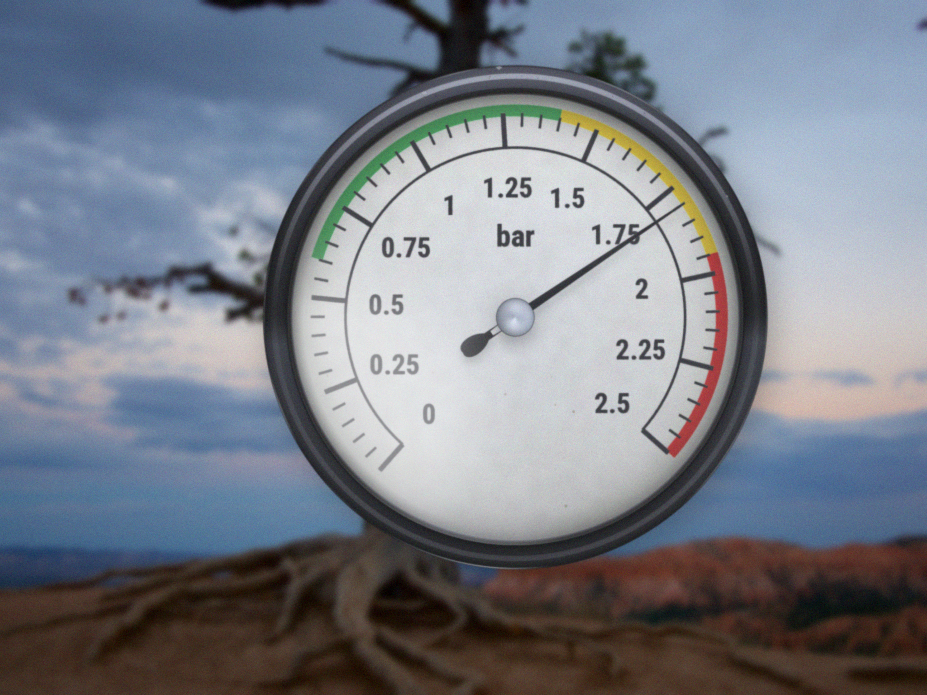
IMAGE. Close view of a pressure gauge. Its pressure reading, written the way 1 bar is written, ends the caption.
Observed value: 1.8 bar
